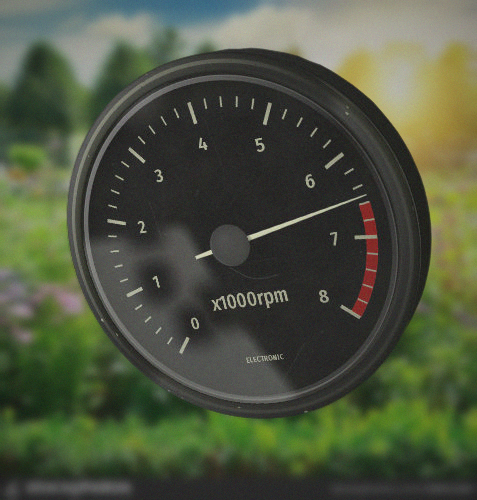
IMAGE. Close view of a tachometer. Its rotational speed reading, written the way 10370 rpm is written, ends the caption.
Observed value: 6500 rpm
